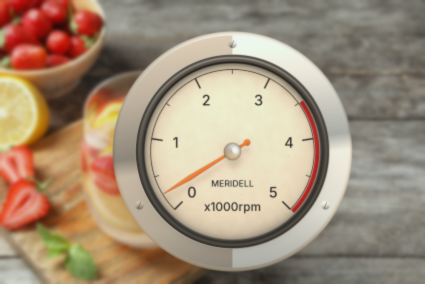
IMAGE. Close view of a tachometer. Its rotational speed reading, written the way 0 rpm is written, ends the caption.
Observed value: 250 rpm
